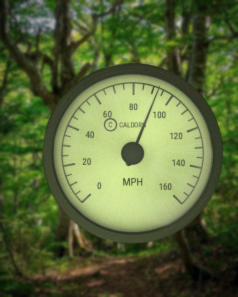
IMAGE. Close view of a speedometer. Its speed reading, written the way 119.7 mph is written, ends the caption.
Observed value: 92.5 mph
